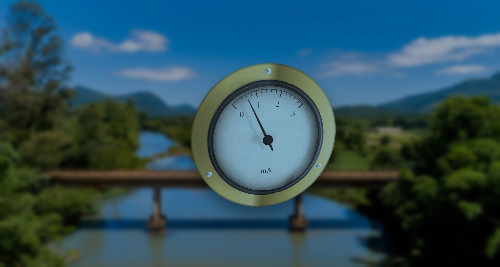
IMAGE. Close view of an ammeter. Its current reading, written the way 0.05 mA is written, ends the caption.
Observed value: 0.6 mA
